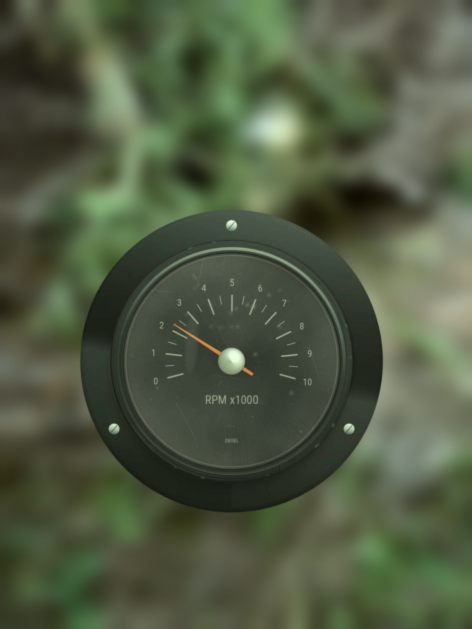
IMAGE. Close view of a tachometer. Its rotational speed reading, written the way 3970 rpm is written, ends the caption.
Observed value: 2250 rpm
